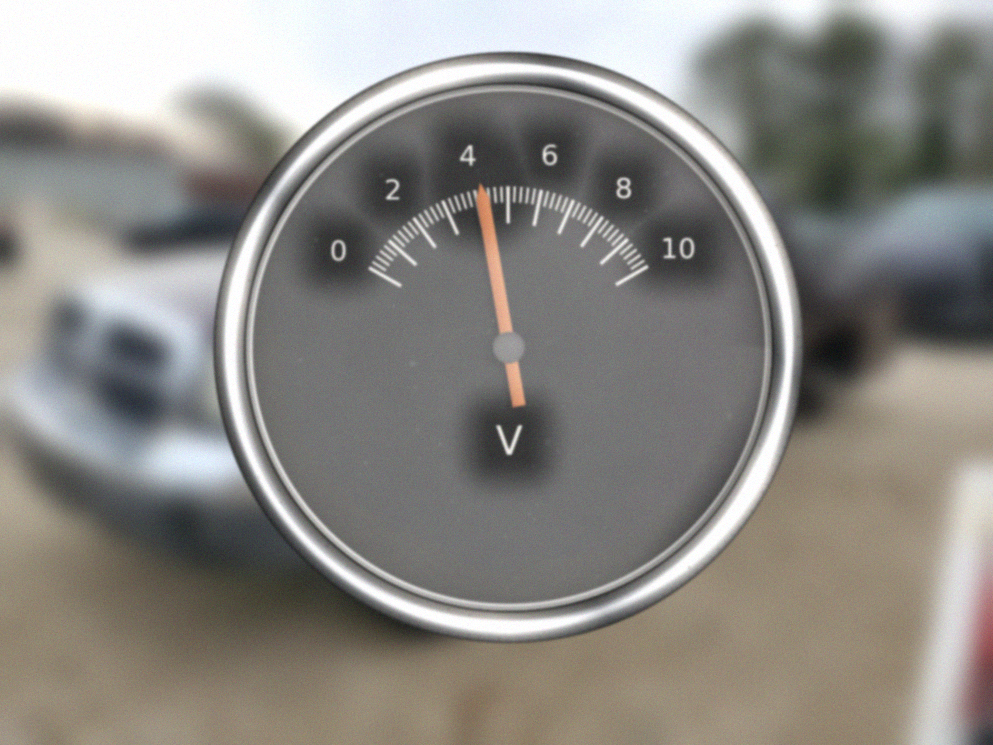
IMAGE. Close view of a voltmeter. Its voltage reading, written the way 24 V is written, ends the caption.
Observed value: 4.2 V
